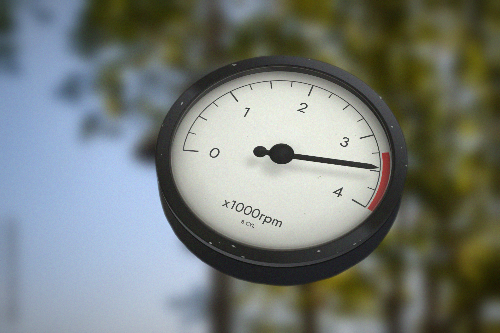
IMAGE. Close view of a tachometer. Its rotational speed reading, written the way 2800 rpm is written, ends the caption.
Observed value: 3500 rpm
